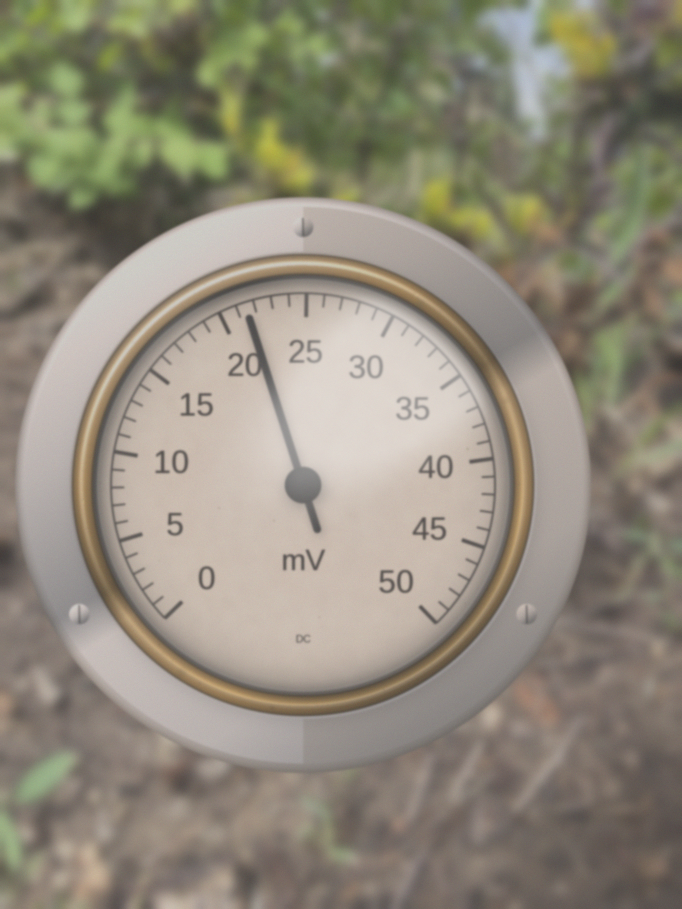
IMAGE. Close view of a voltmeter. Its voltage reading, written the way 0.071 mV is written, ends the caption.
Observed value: 21.5 mV
